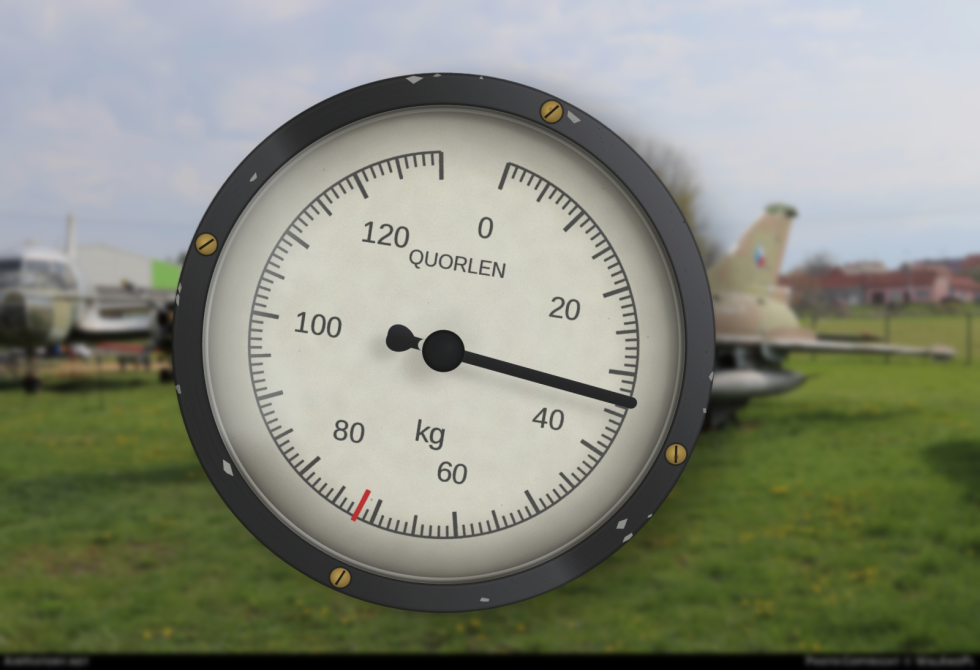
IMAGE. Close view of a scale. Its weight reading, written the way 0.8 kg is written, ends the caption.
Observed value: 33 kg
